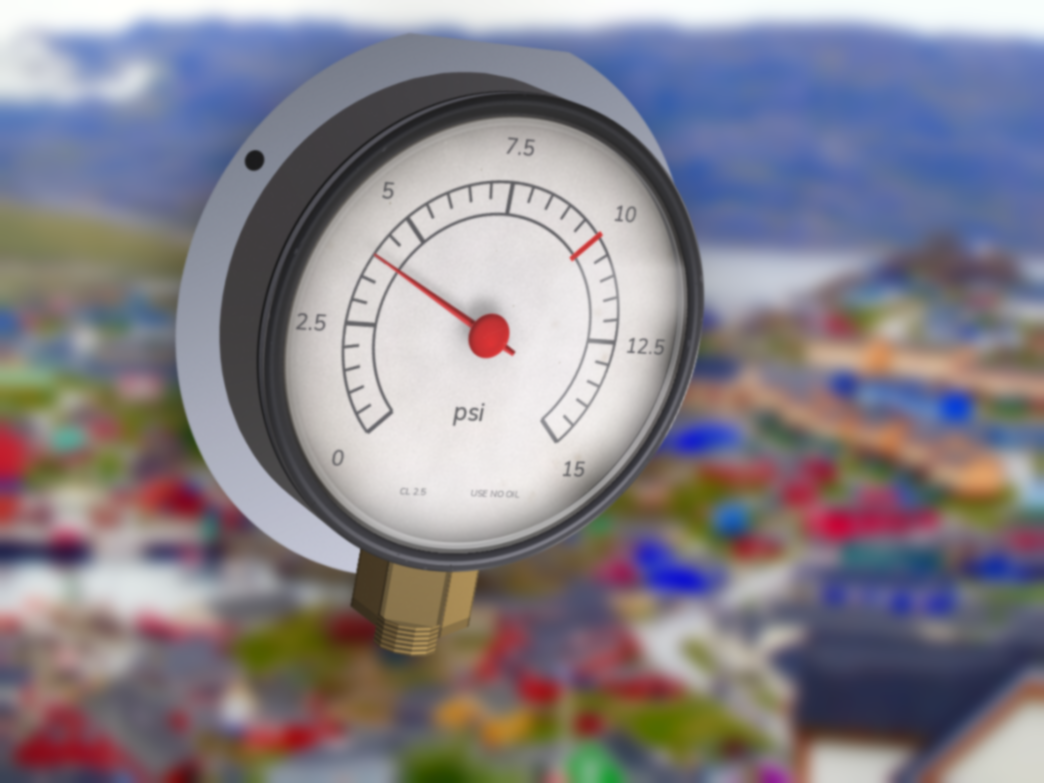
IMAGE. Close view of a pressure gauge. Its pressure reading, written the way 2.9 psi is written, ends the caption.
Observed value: 4 psi
